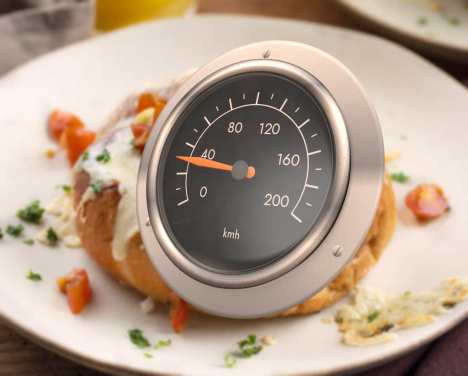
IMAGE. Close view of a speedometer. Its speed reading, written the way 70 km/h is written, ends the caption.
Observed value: 30 km/h
